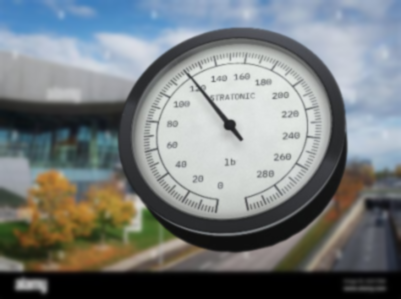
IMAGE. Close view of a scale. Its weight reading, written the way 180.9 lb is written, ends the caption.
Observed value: 120 lb
